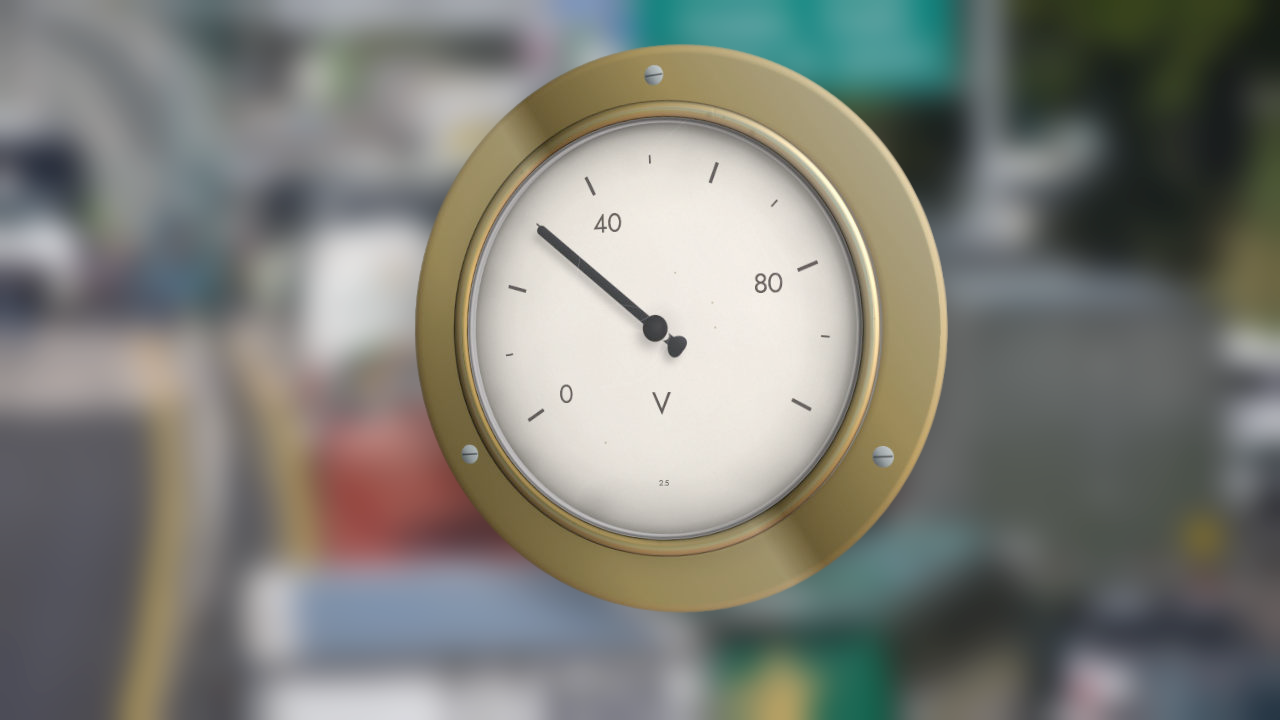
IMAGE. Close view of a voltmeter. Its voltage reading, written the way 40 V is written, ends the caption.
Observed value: 30 V
